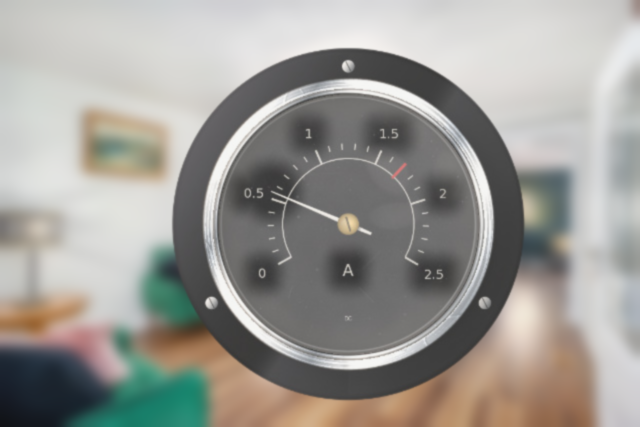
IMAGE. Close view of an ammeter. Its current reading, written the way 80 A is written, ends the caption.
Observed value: 0.55 A
